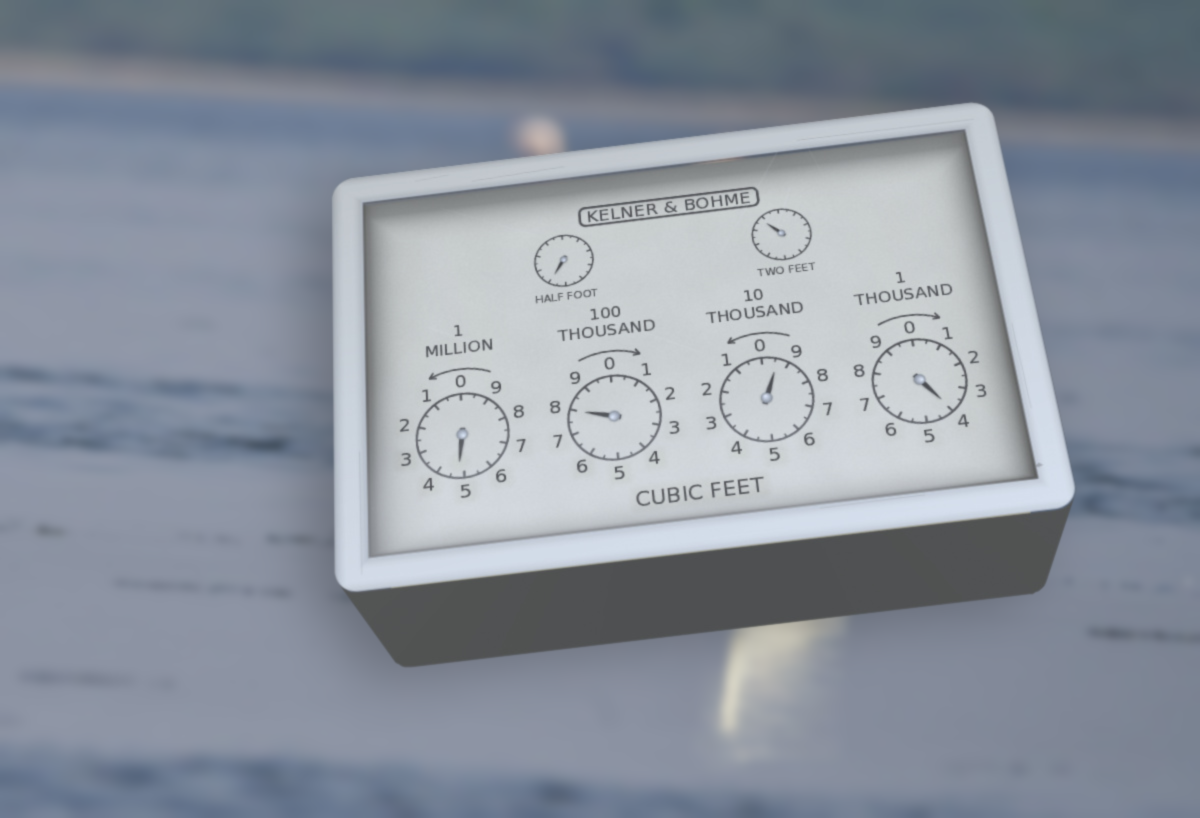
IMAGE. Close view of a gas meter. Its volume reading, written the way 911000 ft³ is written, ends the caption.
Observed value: 479400 ft³
